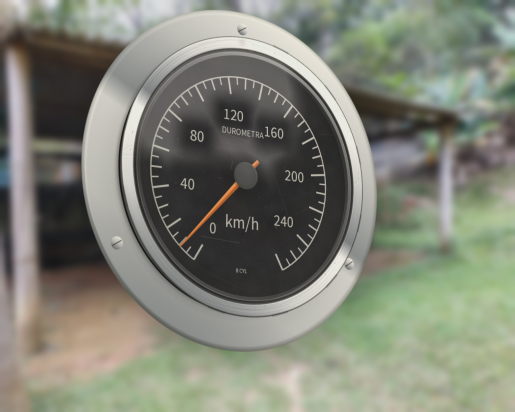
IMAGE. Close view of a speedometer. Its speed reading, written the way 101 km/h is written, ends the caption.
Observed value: 10 km/h
